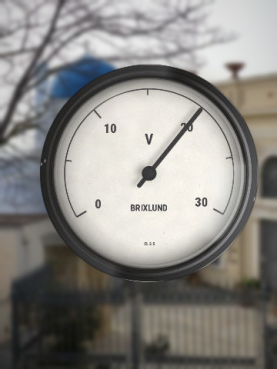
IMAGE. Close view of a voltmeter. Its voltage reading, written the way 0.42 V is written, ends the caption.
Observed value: 20 V
